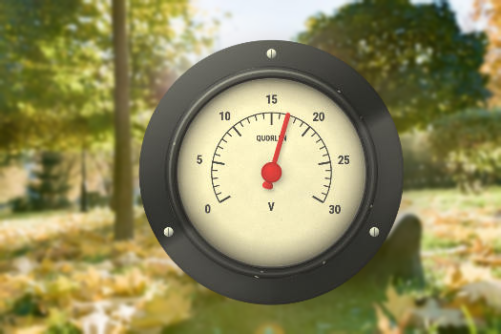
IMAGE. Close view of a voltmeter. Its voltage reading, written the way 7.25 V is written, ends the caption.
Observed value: 17 V
